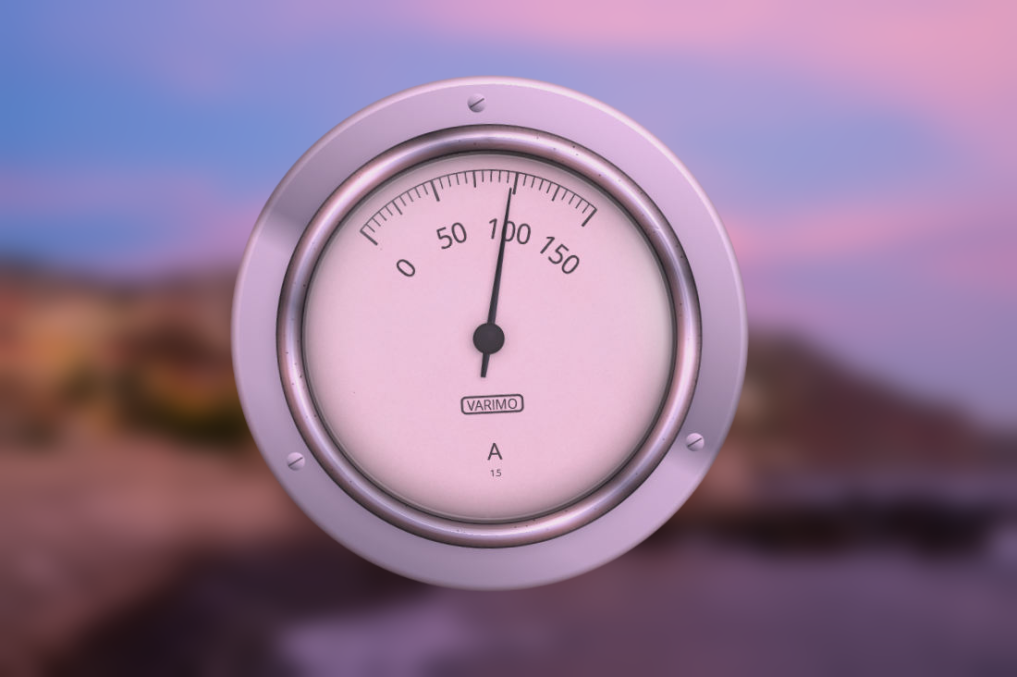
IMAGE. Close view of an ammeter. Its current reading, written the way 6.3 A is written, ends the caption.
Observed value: 97.5 A
